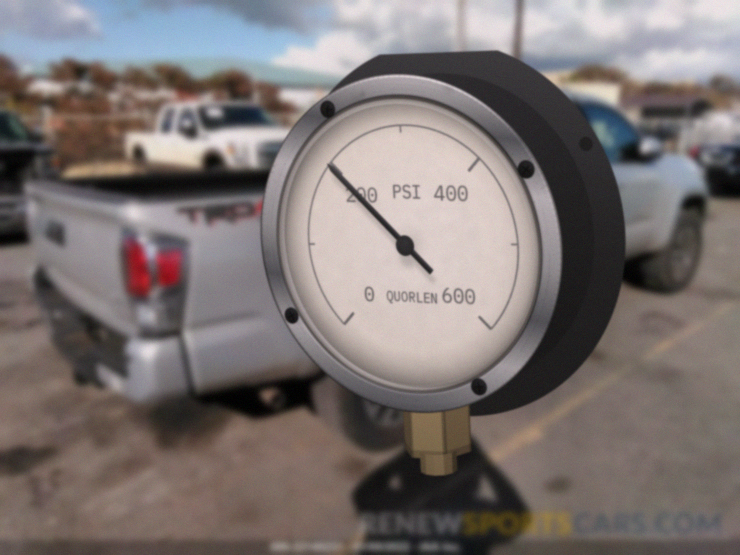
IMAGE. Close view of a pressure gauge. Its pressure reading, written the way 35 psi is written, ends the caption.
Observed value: 200 psi
